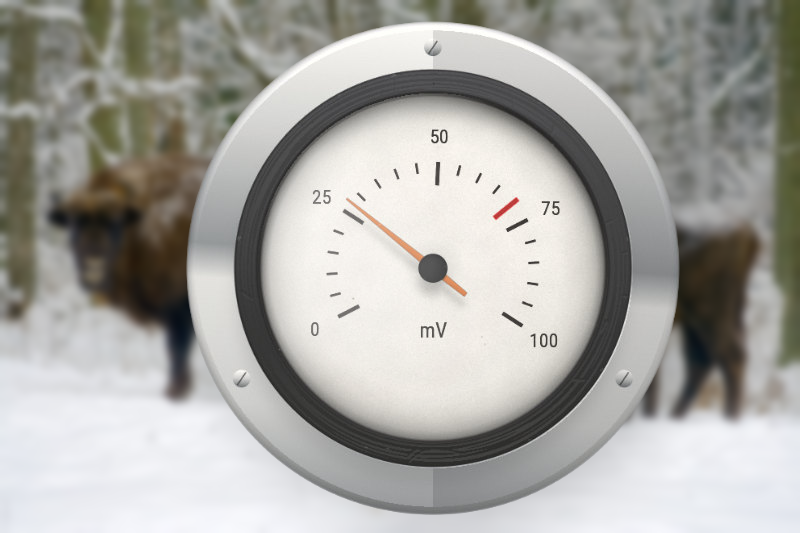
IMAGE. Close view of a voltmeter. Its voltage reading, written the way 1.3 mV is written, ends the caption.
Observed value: 27.5 mV
